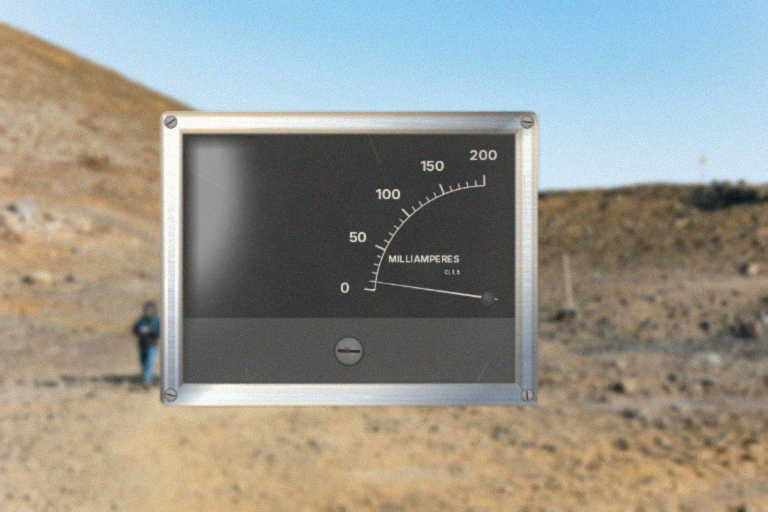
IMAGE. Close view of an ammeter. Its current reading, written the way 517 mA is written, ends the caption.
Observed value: 10 mA
